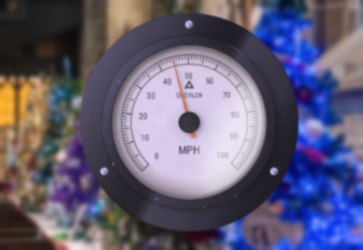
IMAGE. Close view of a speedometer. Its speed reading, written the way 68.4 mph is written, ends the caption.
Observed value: 45 mph
